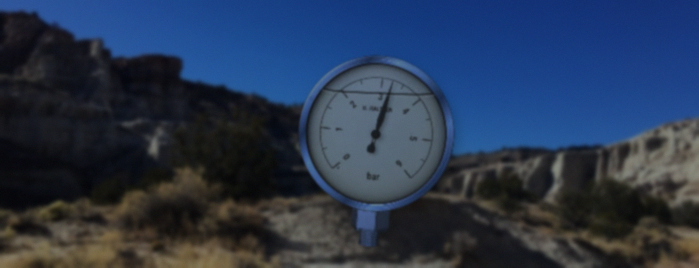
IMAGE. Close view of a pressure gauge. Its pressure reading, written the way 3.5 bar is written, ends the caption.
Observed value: 3.25 bar
